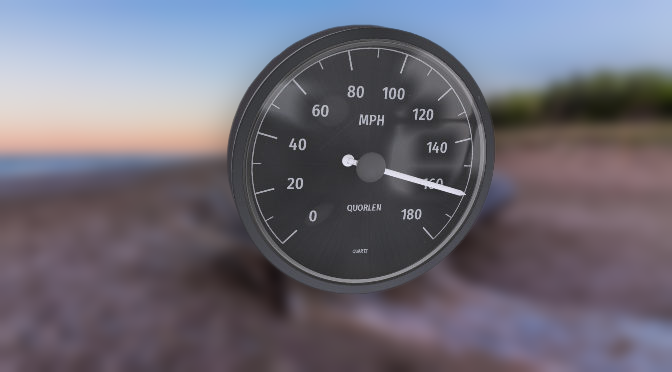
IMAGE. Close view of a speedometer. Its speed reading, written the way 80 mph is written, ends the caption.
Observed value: 160 mph
